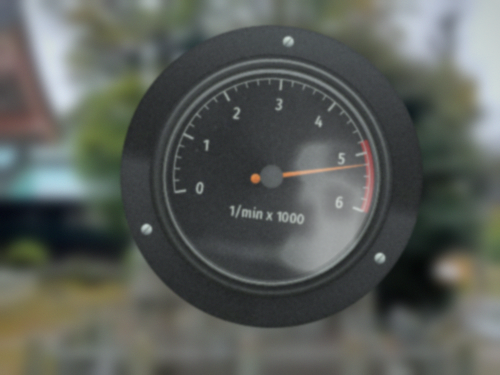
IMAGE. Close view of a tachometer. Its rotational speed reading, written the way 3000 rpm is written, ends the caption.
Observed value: 5200 rpm
